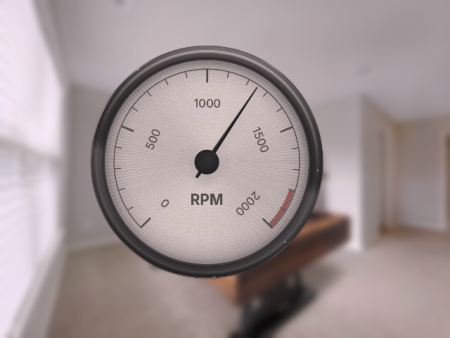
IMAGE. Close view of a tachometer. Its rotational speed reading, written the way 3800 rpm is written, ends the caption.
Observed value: 1250 rpm
